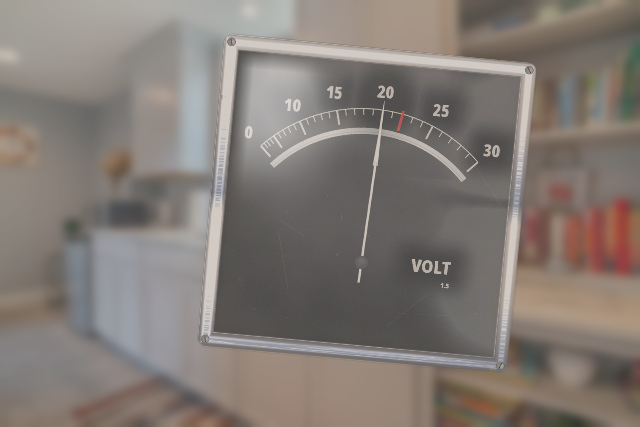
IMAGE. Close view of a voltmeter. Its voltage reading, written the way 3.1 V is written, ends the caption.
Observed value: 20 V
